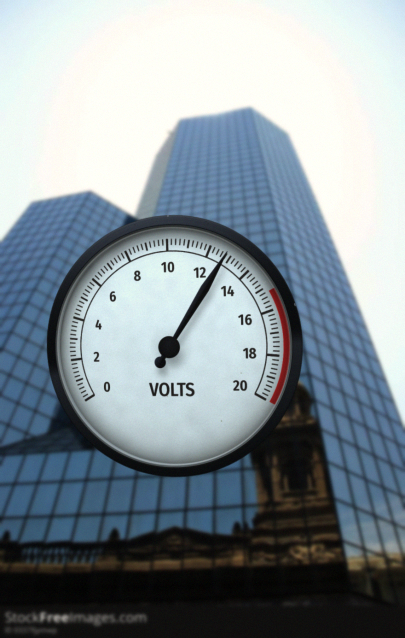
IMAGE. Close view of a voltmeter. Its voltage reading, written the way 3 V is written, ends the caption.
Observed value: 12.8 V
